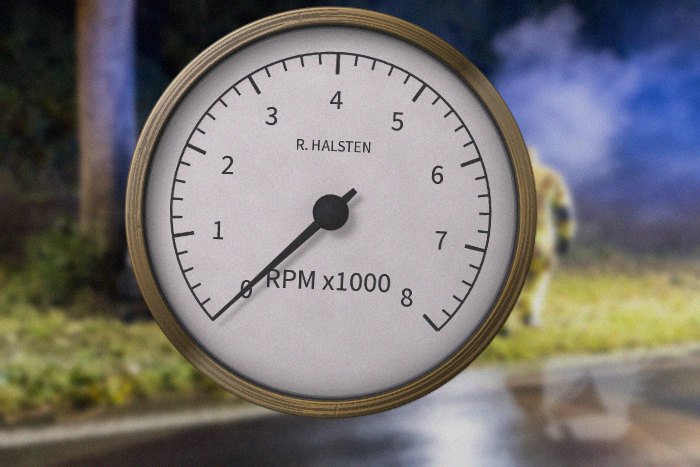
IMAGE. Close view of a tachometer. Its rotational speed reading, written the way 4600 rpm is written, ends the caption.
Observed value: 0 rpm
